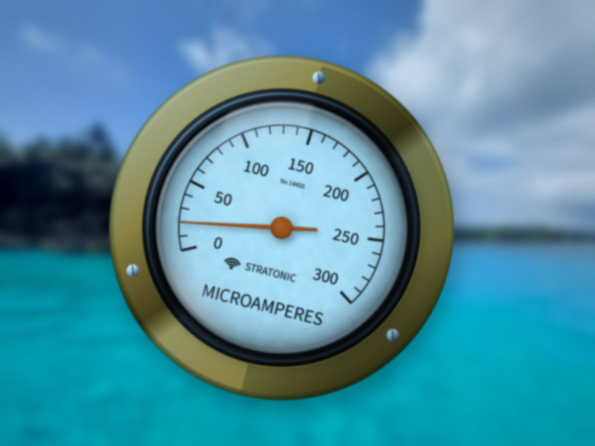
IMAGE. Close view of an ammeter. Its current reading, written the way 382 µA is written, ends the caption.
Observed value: 20 µA
